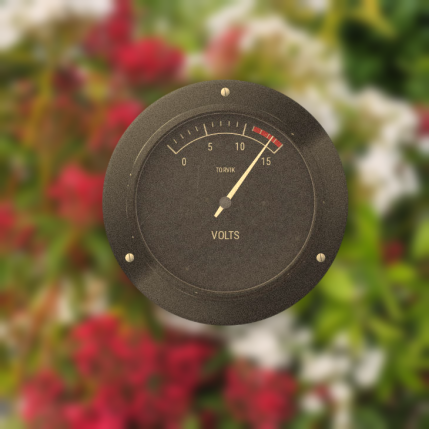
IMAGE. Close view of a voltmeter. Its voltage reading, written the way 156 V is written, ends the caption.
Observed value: 13.5 V
